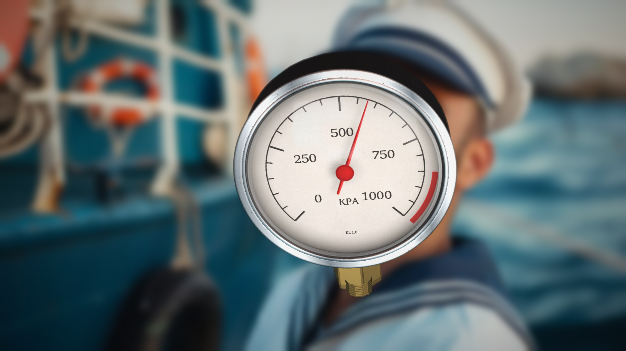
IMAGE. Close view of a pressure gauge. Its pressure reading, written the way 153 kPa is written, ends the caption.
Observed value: 575 kPa
